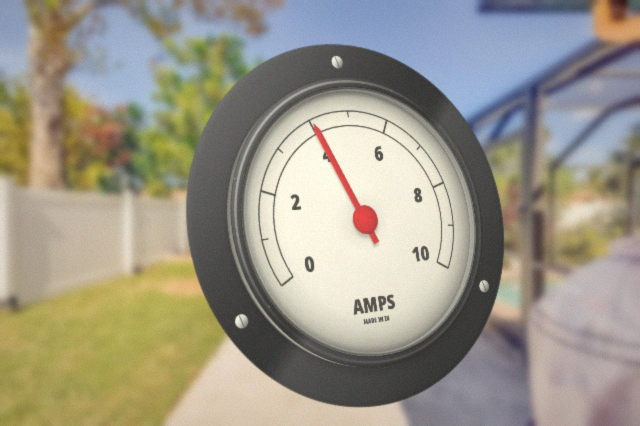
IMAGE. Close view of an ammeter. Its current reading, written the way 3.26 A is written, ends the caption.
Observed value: 4 A
